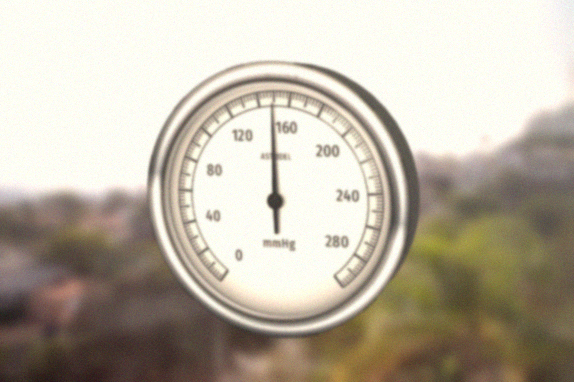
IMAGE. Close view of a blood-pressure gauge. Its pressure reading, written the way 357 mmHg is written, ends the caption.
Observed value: 150 mmHg
